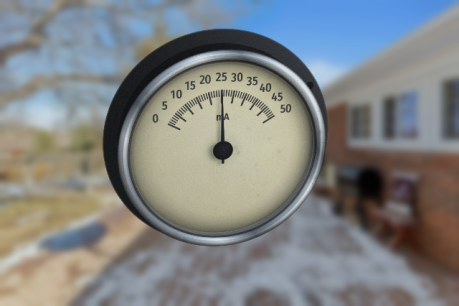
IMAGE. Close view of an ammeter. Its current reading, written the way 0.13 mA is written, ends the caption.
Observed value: 25 mA
